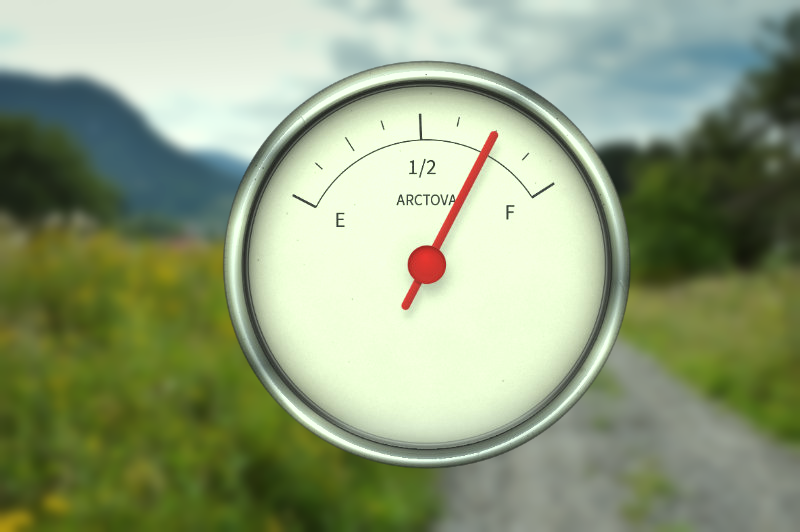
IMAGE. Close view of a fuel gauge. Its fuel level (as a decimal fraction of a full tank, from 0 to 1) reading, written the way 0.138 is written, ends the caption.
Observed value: 0.75
